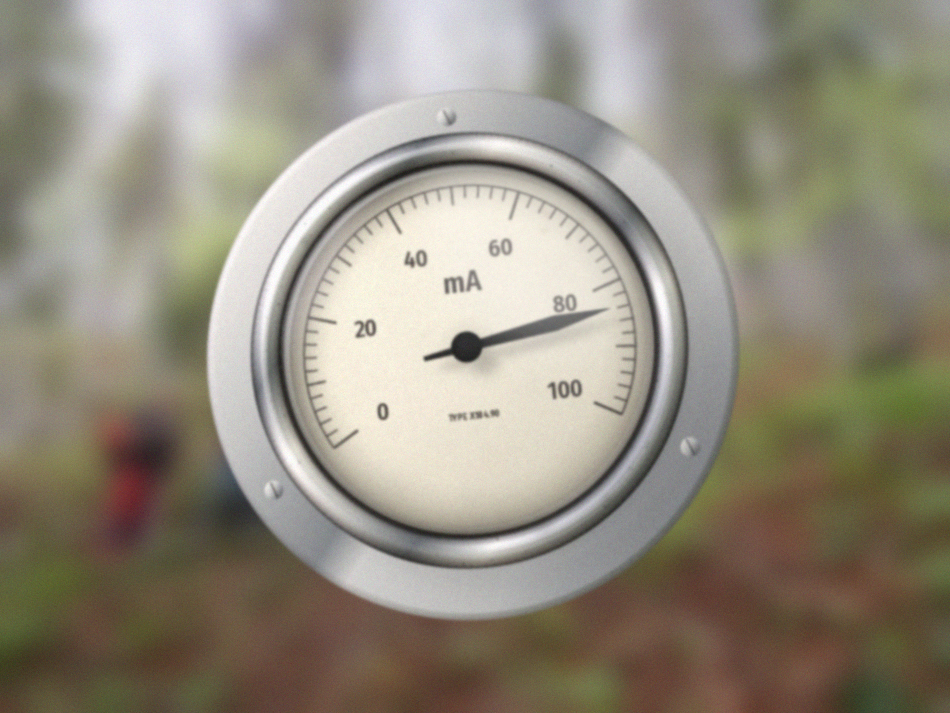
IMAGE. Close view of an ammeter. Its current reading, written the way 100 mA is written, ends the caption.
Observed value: 84 mA
